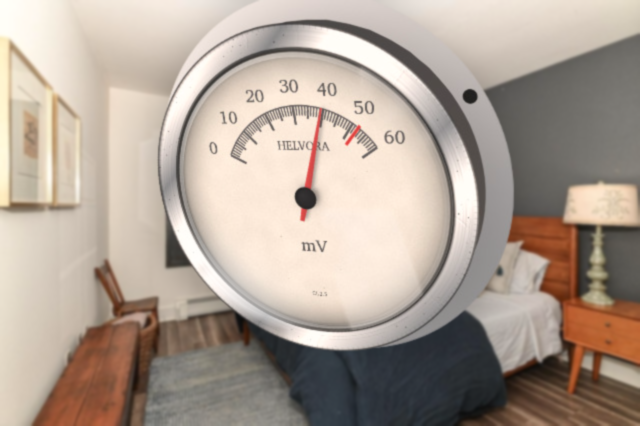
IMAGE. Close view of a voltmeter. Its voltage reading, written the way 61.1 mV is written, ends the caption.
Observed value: 40 mV
